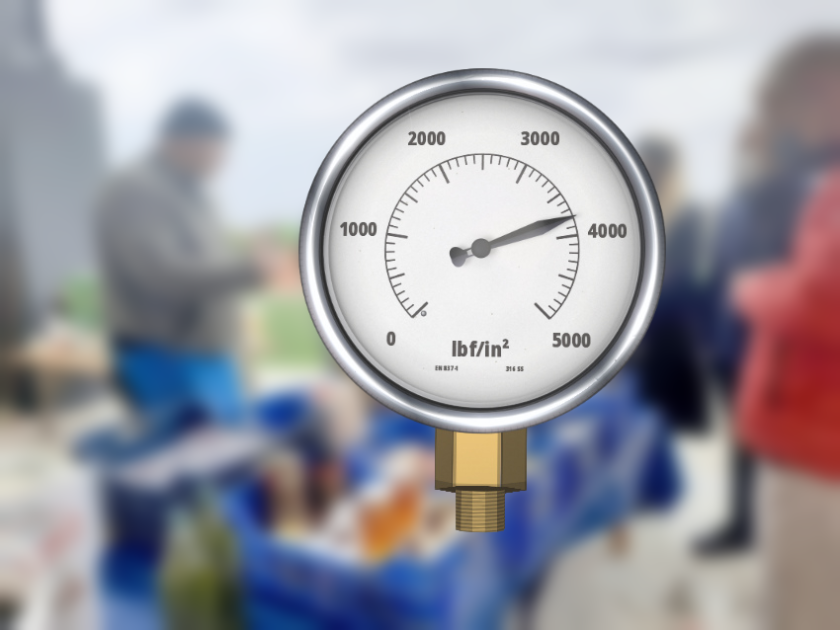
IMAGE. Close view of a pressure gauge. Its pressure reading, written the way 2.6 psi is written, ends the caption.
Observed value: 3800 psi
